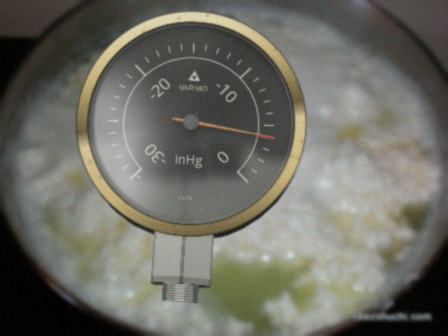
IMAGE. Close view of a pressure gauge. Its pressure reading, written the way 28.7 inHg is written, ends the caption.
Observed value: -4 inHg
